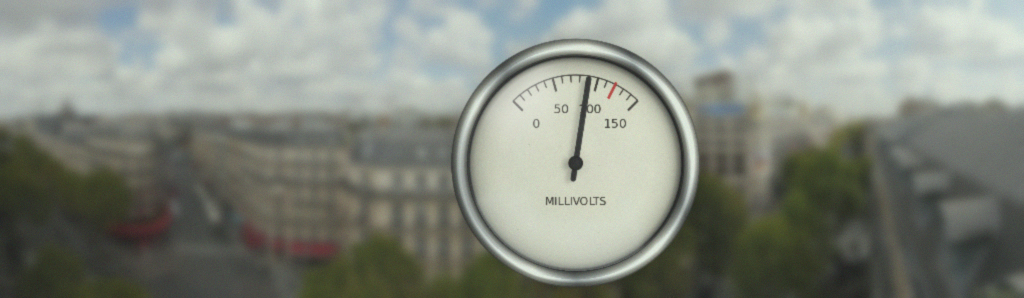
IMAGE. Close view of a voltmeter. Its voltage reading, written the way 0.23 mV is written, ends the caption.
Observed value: 90 mV
